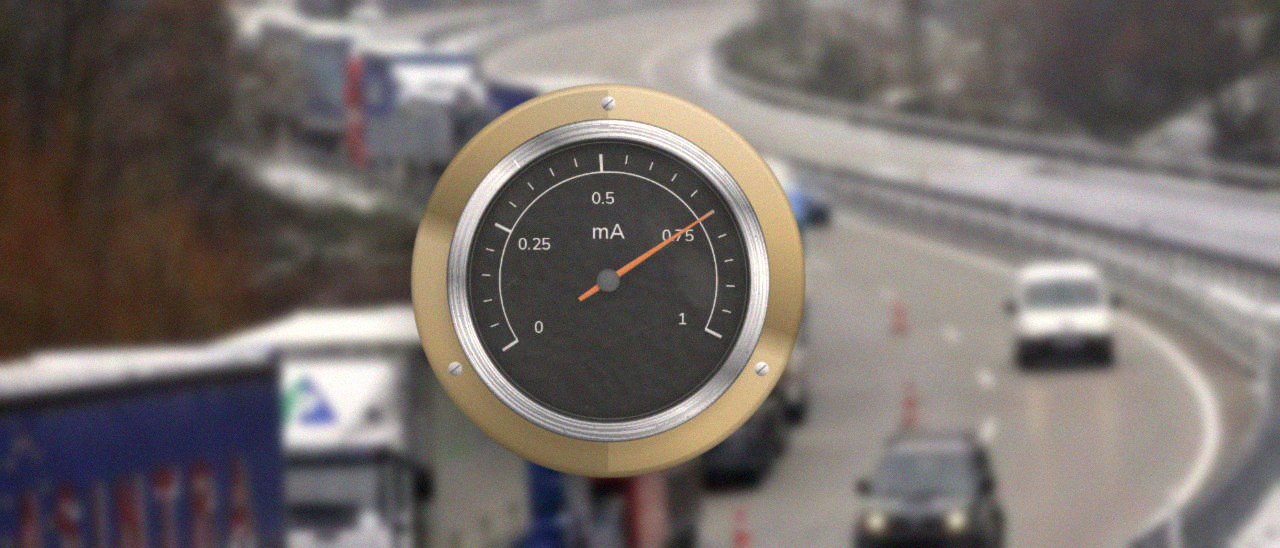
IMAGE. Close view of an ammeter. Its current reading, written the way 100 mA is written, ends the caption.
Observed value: 0.75 mA
